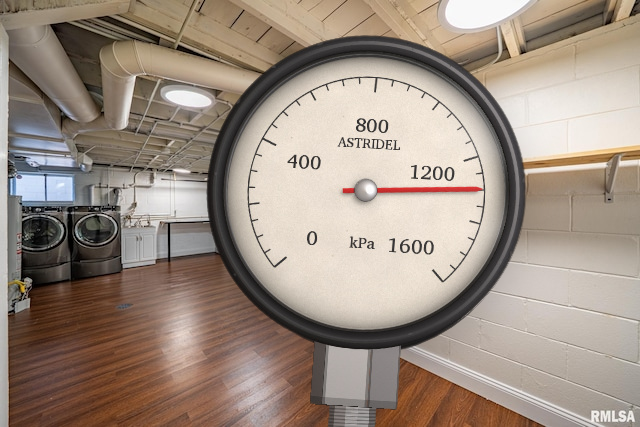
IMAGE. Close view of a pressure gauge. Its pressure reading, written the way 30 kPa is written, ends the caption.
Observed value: 1300 kPa
